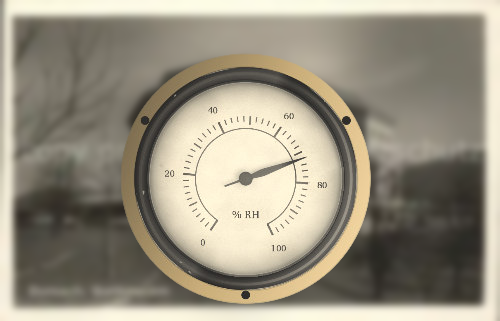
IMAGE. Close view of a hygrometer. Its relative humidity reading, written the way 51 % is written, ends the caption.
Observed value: 72 %
